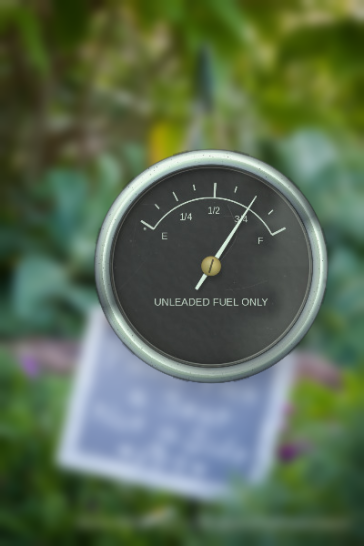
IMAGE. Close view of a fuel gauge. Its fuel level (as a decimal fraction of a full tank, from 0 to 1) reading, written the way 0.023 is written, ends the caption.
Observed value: 0.75
